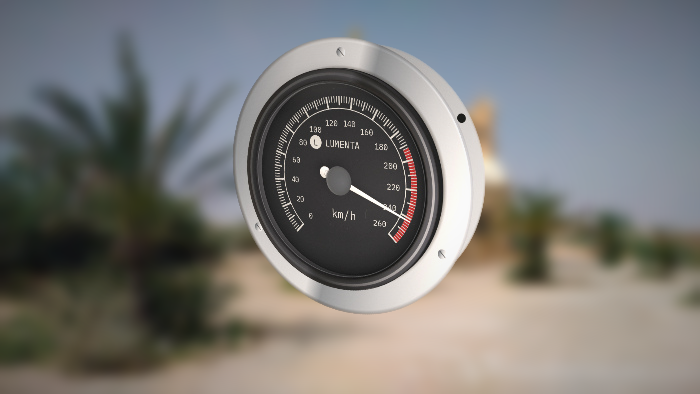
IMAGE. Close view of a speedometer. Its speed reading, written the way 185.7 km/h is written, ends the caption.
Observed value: 240 km/h
